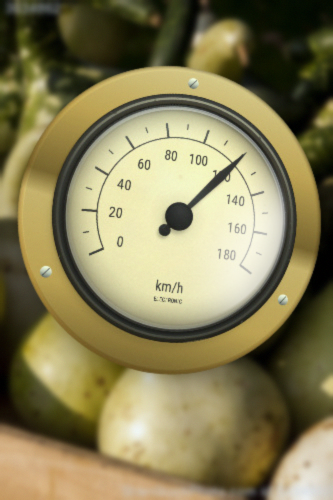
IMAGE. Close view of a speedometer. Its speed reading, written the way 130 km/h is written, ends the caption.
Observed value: 120 km/h
